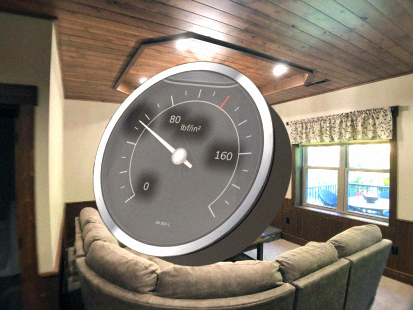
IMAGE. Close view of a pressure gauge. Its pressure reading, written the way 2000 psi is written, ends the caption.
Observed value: 55 psi
